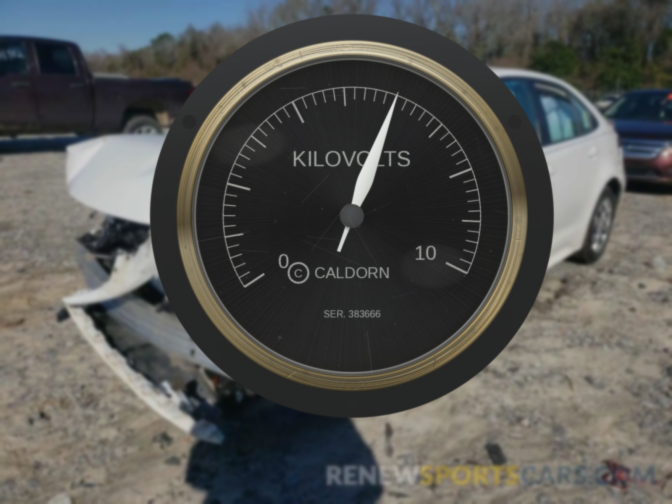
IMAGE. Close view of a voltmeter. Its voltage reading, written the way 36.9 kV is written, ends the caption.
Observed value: 6 kV
